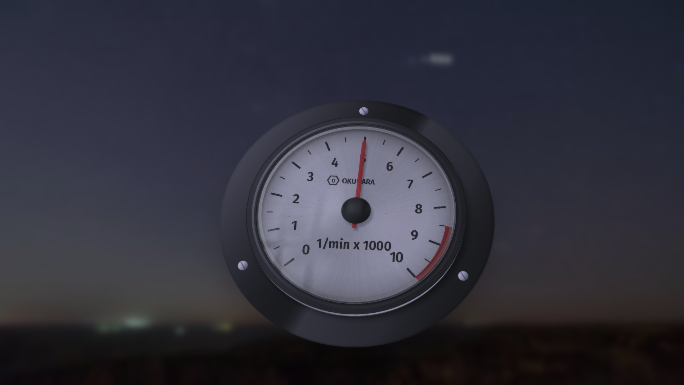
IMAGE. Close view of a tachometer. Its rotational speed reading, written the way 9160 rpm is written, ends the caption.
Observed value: 5000 rpm
